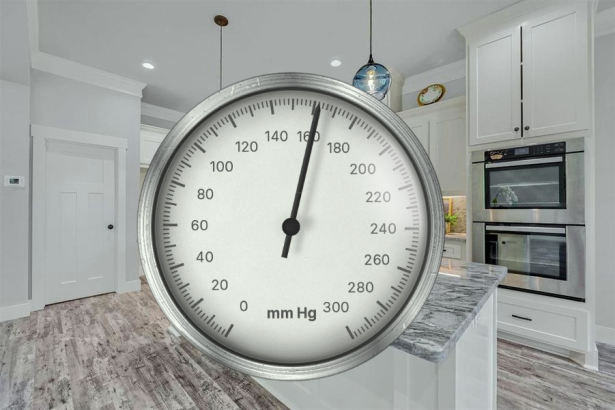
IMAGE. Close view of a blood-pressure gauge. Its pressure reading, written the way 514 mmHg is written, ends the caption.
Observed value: 162 mmHg
